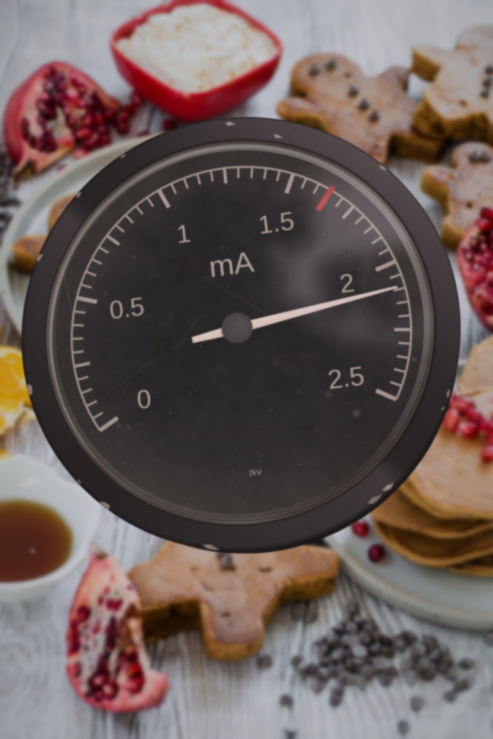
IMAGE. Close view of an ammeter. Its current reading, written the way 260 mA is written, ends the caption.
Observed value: 2.1 mA
